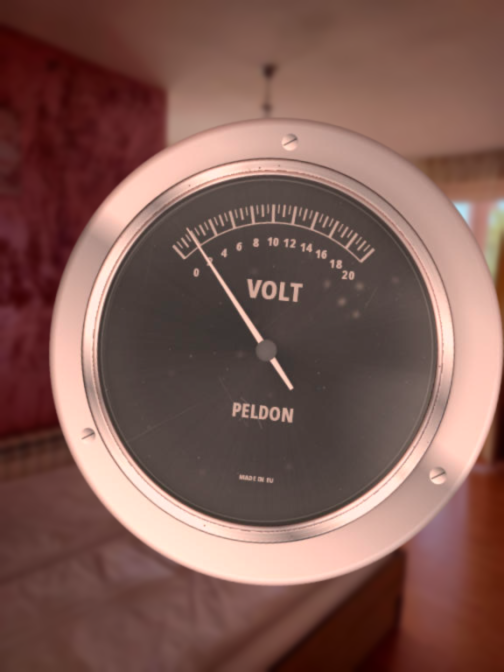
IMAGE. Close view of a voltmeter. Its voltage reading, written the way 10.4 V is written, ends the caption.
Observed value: 2 V
